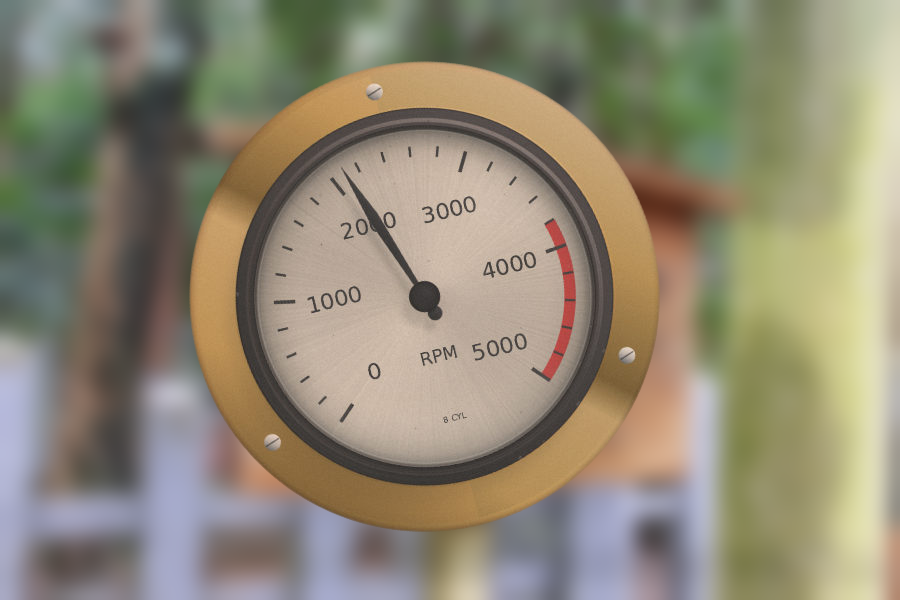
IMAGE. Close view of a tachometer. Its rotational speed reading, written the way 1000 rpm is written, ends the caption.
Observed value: 2100 rpm
